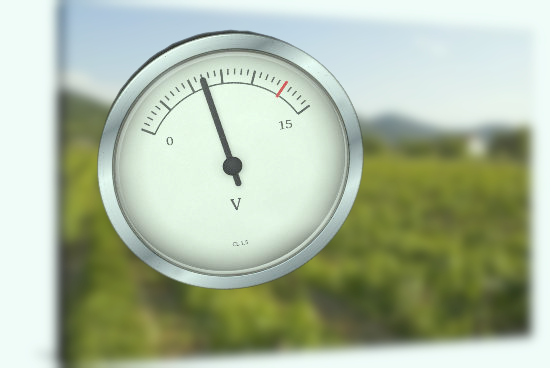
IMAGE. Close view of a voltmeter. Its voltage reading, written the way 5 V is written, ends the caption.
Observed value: 6 V
